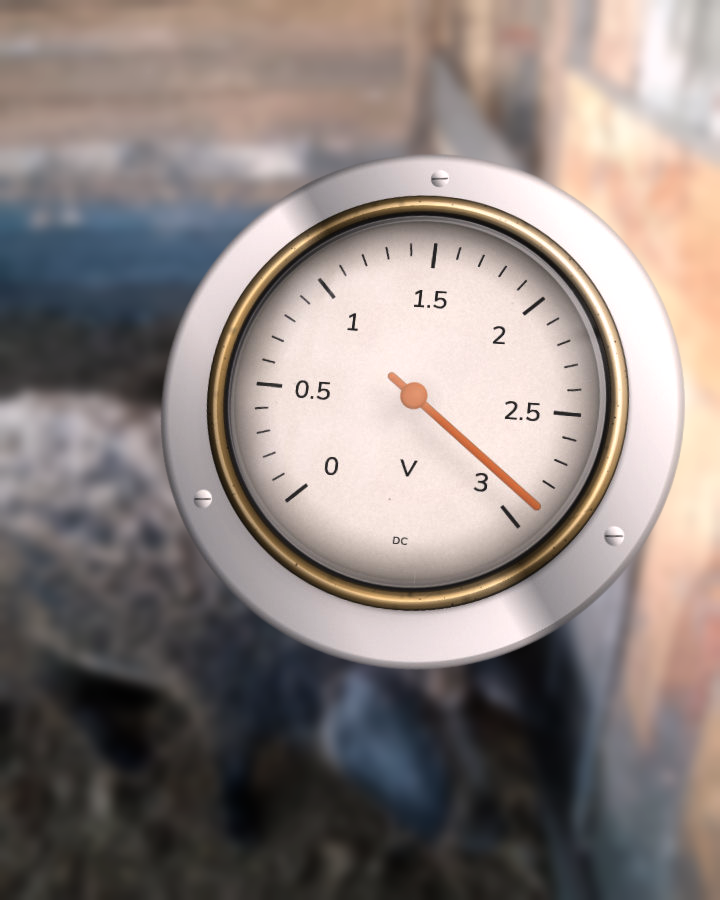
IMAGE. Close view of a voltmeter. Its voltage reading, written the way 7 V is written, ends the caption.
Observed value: 2.9 V
